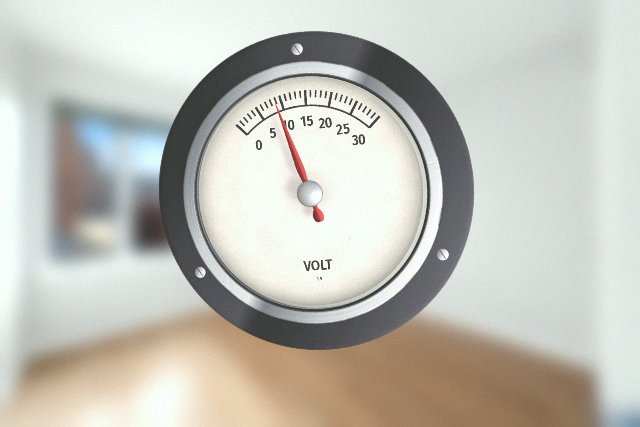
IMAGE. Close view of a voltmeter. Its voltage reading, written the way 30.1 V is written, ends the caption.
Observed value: 9 V
